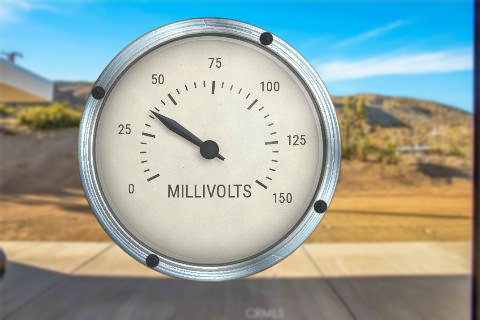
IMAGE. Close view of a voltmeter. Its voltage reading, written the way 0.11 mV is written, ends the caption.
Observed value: 37.5 mV
